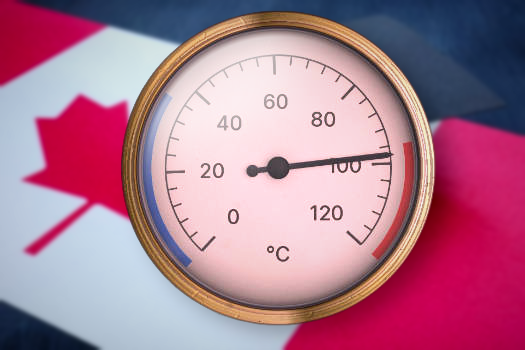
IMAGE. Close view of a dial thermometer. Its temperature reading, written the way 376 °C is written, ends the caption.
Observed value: 98 °C
